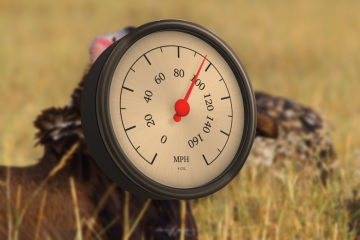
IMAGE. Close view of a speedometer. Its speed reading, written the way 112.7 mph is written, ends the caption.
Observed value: 95 mph
